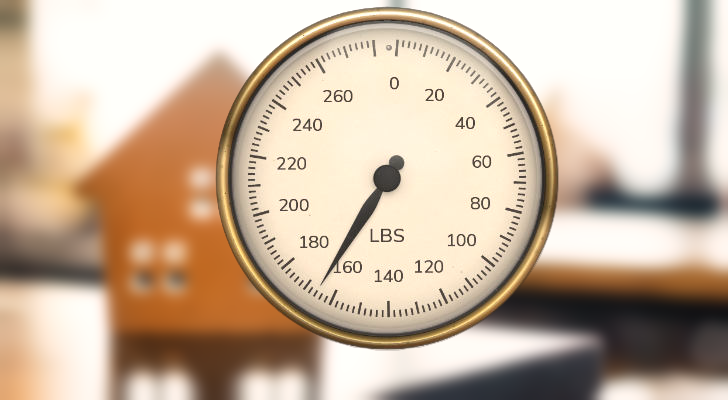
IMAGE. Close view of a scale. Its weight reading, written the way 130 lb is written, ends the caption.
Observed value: 166 lb
